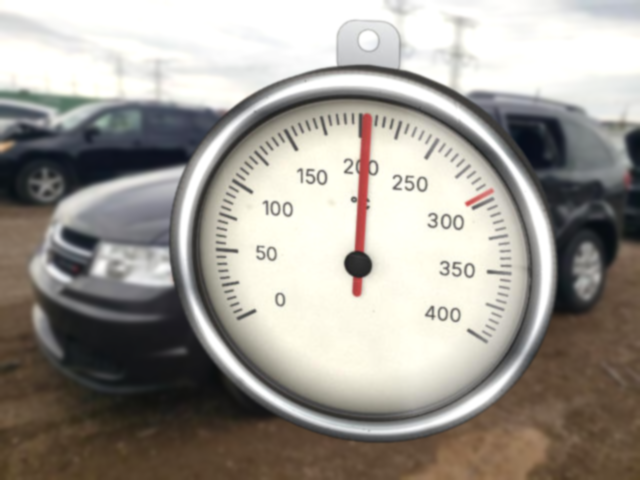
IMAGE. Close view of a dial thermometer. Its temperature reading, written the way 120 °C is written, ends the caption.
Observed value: 205 °C
